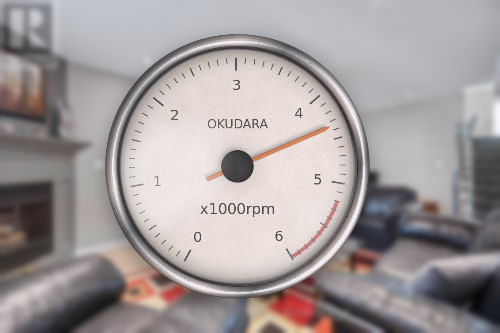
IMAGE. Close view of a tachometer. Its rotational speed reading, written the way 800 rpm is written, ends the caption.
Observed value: 4350 rpm
